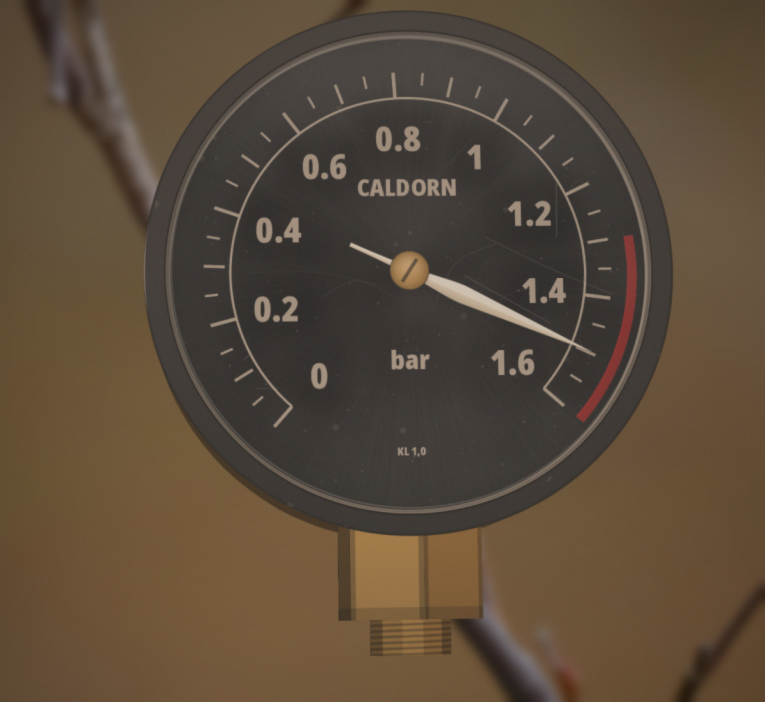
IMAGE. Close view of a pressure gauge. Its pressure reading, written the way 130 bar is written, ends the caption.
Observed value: 1.5 bar
